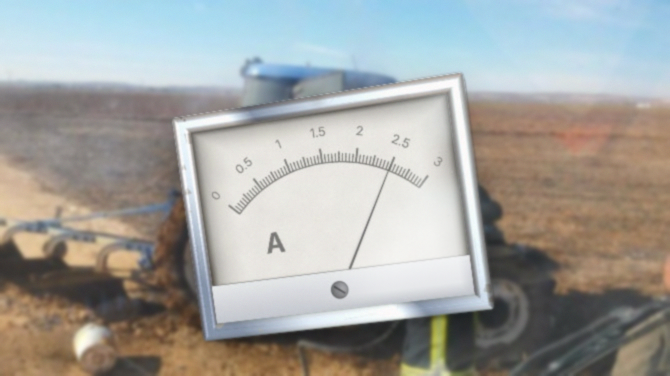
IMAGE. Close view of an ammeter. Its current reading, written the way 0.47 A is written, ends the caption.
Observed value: 2.5 A
